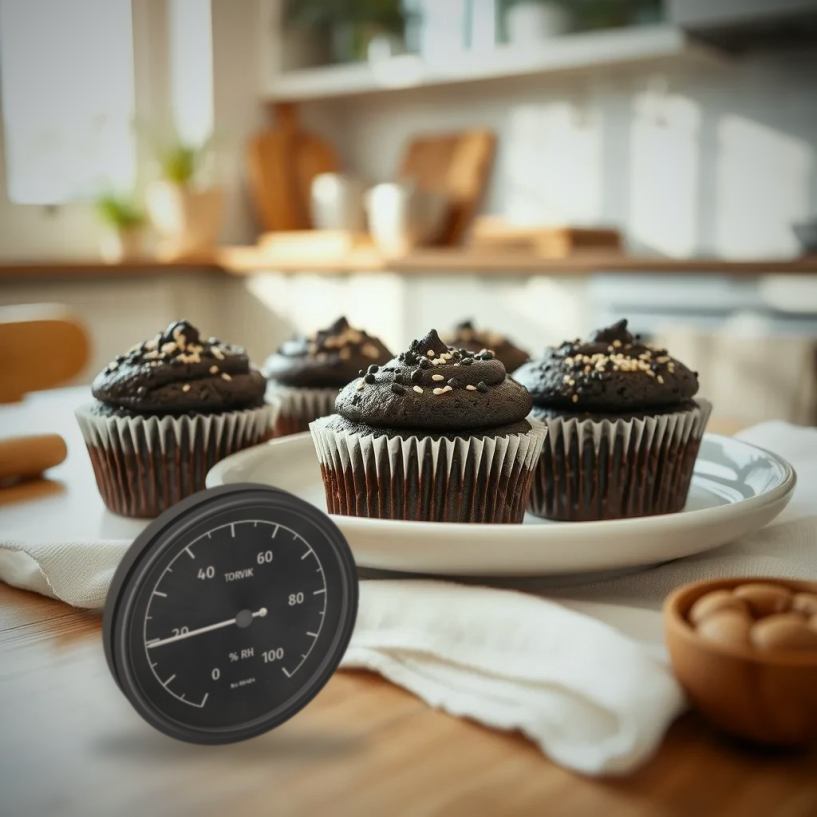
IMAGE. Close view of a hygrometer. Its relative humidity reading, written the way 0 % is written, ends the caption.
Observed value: 20 %
